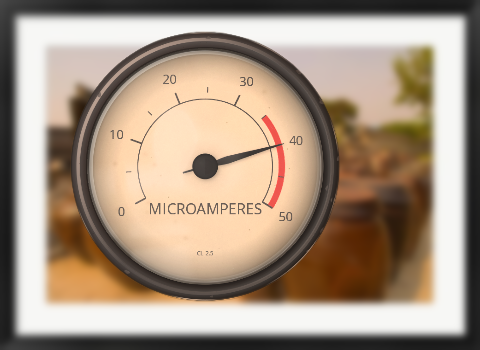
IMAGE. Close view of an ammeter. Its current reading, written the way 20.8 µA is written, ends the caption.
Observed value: 40 µA
